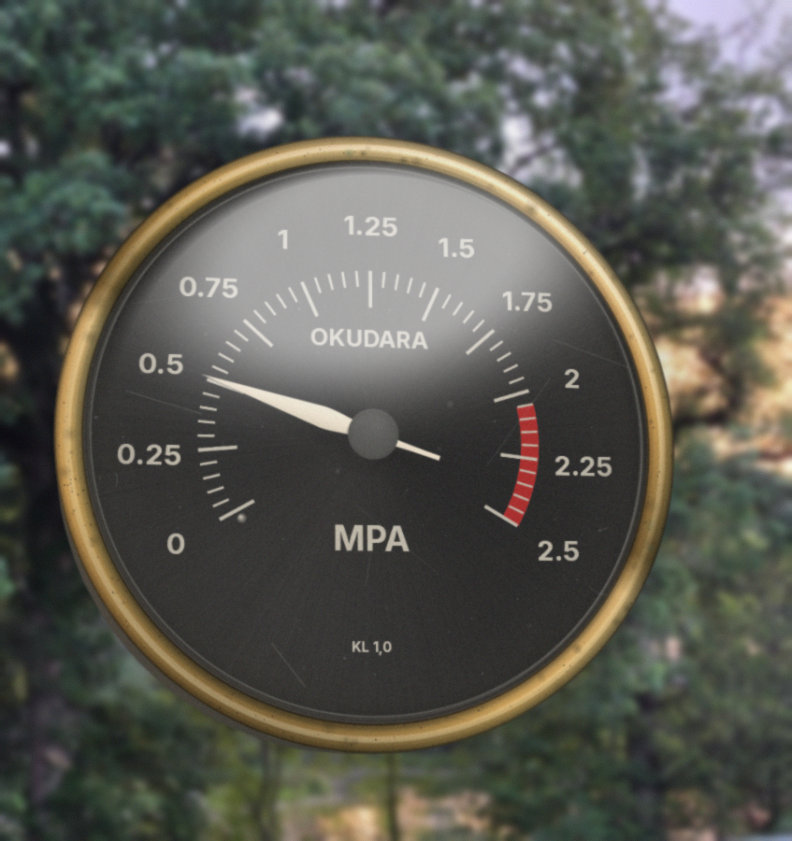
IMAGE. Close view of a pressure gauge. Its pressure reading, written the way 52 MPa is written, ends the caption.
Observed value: 0.5 MPa
